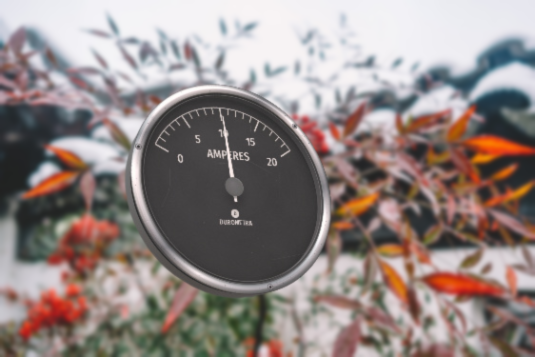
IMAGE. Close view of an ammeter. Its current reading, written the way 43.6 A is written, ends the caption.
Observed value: 10 A
